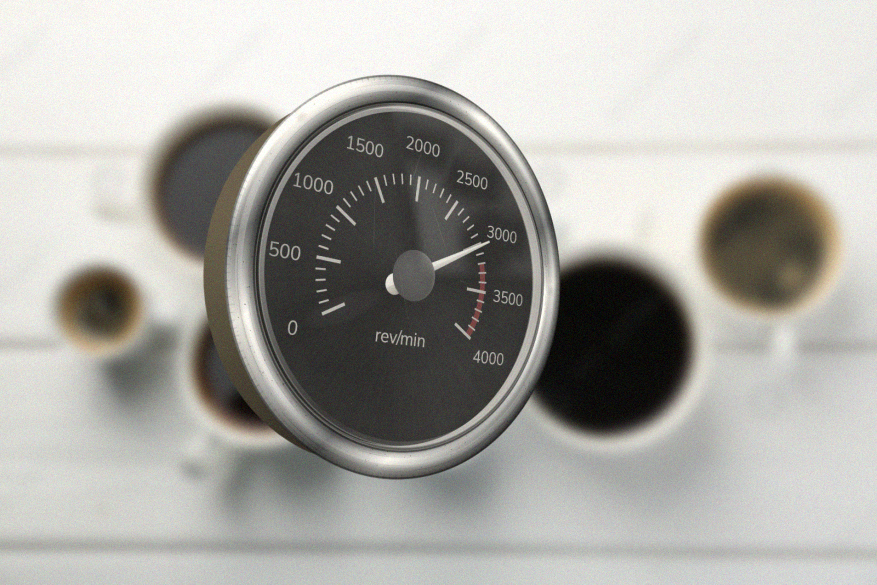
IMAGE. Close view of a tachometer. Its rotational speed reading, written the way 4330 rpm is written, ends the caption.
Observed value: 3000 rpm
